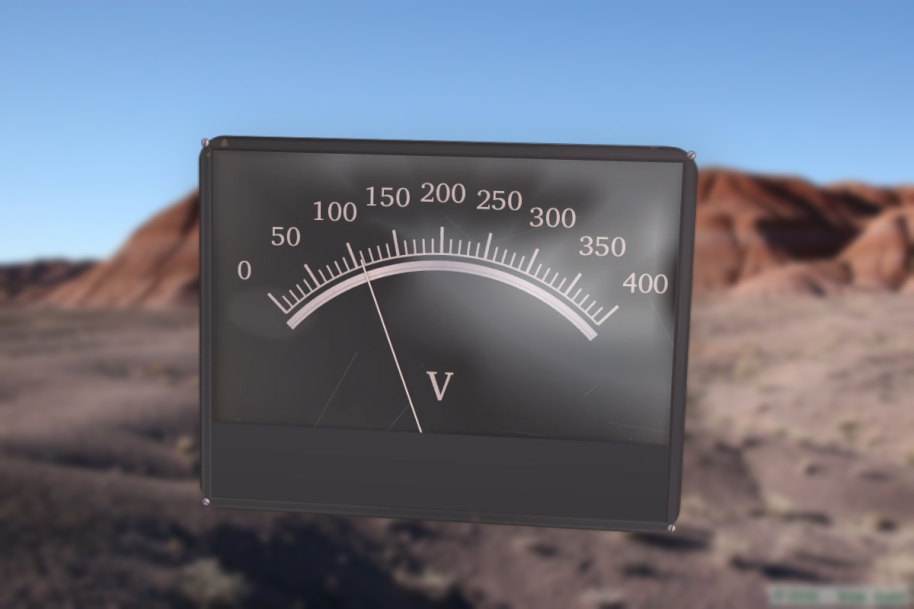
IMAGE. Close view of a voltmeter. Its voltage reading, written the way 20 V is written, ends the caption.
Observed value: 110 V
